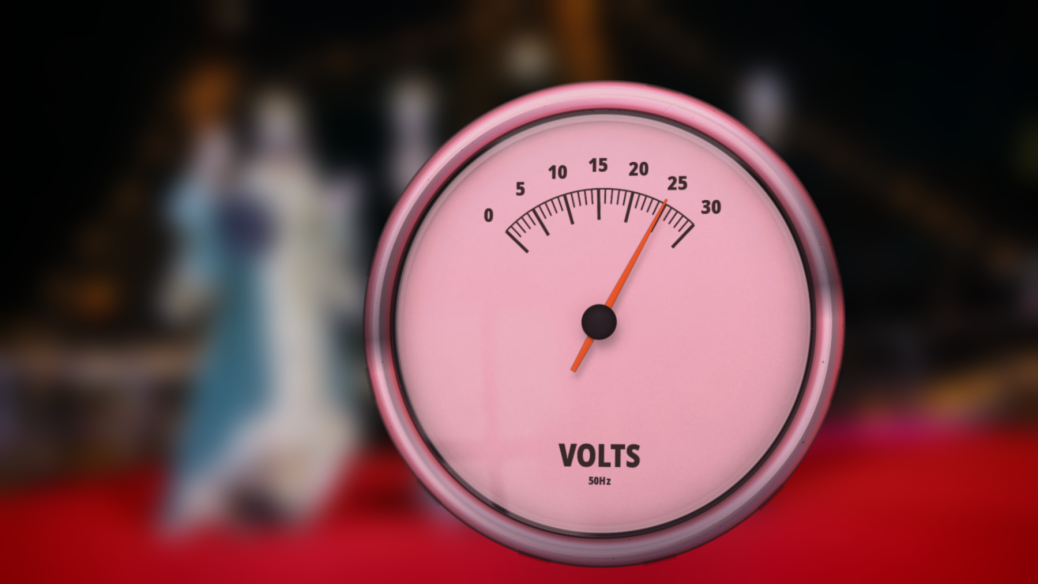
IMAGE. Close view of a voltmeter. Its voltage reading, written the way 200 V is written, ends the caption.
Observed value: 25 V
